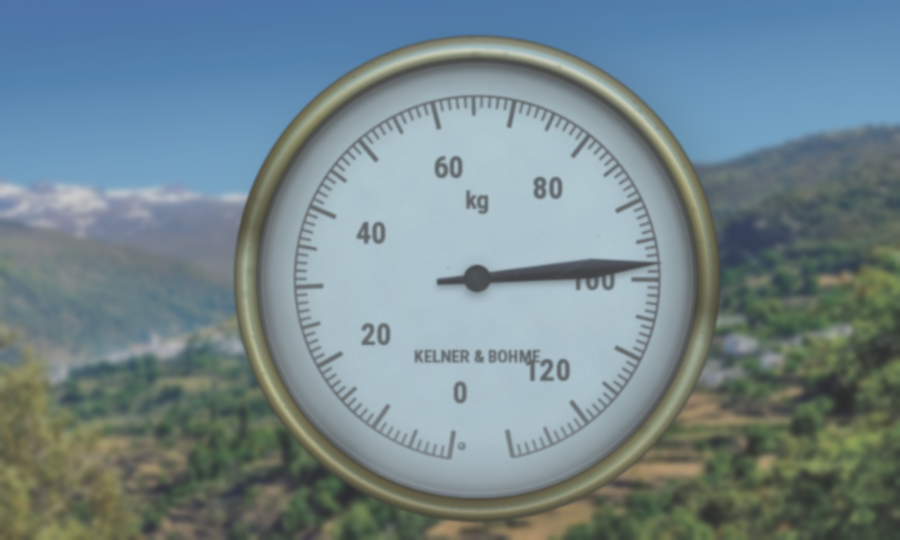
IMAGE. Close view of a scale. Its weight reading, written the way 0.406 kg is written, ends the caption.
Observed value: 98 kg
